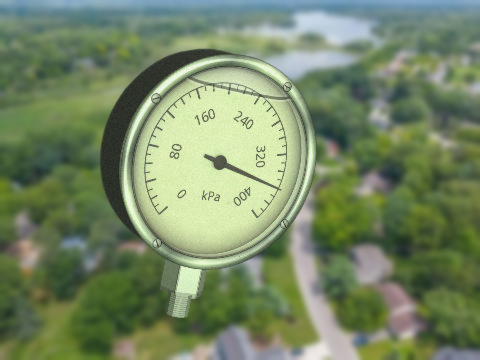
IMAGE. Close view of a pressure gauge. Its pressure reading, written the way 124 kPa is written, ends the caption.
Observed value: 360 kPa
